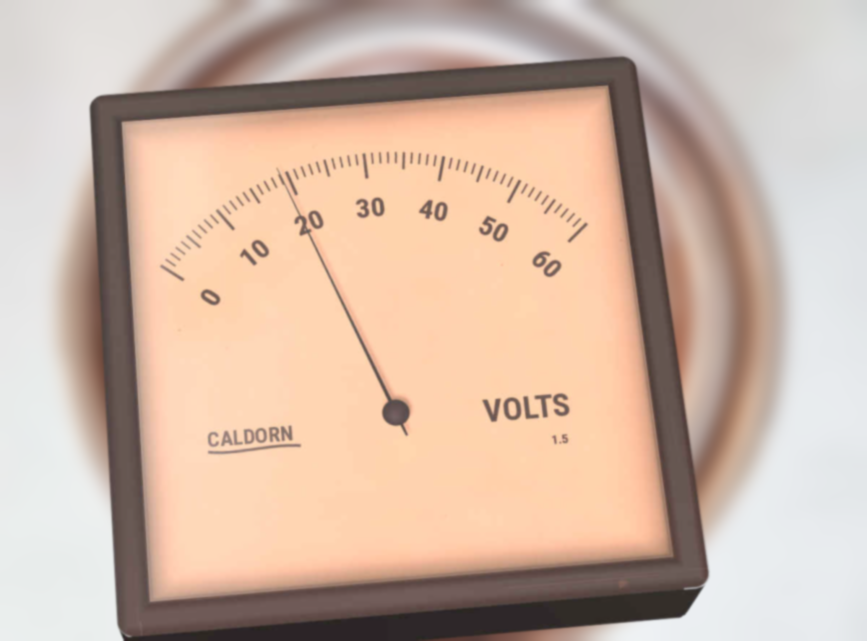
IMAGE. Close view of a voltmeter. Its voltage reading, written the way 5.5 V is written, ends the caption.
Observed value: 19 V
